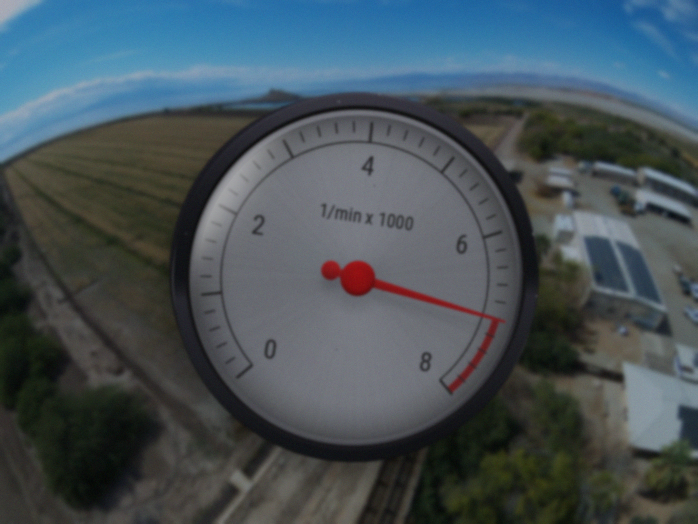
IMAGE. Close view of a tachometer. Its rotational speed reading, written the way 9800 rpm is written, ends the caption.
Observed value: 7000 rpm
